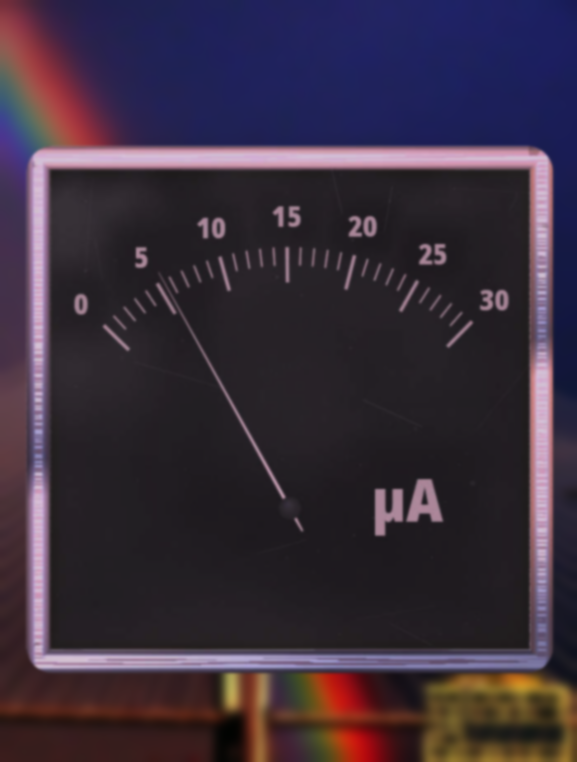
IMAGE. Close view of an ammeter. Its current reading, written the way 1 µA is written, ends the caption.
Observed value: 5.5 µA
